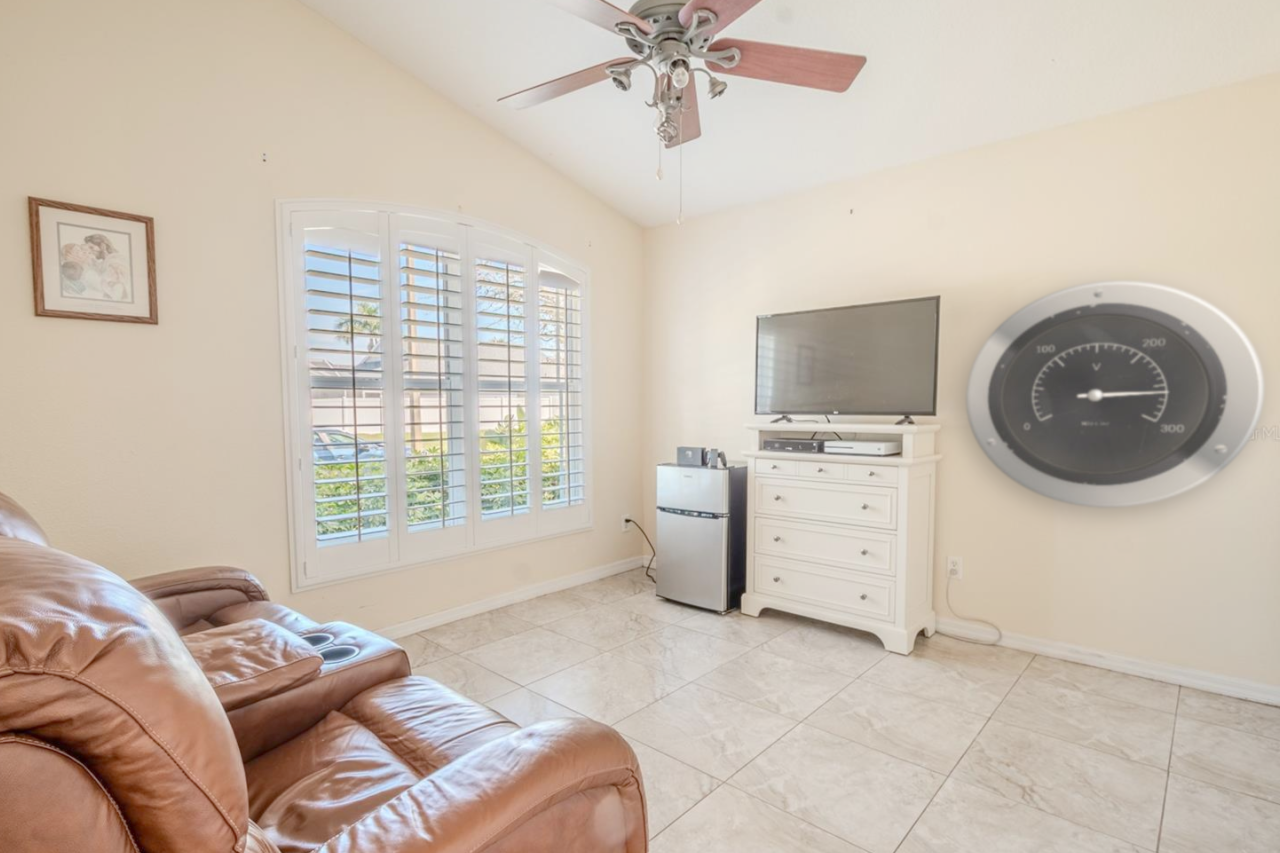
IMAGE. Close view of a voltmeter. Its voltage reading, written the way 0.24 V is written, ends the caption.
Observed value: 260 V
